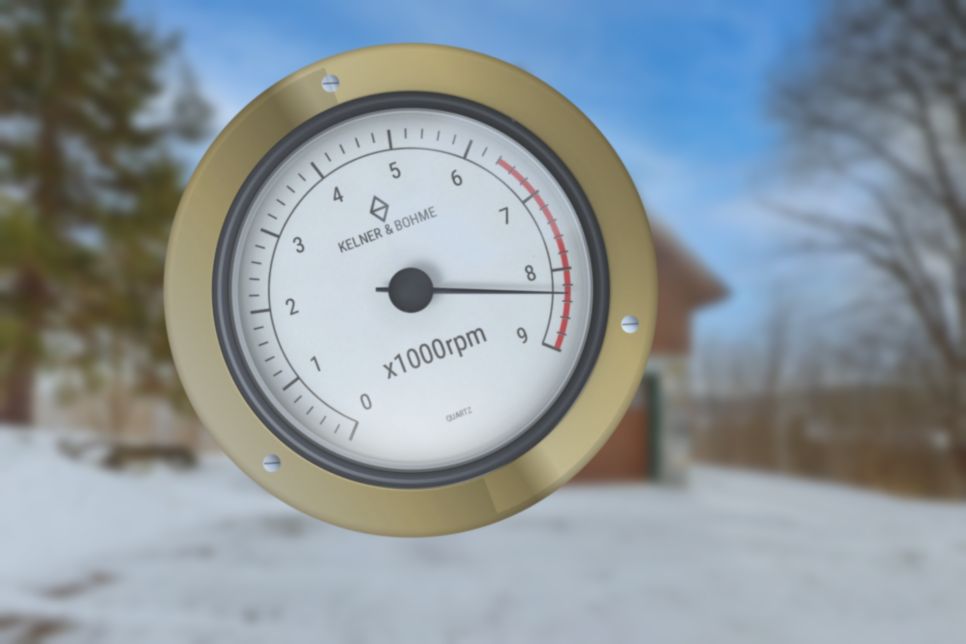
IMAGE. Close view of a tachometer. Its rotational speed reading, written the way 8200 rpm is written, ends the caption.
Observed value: 8300 rpm
